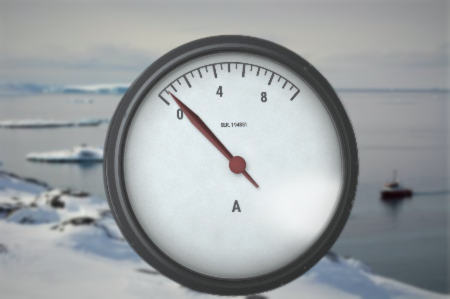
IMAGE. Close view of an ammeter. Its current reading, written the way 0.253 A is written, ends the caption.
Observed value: 0.5 A
